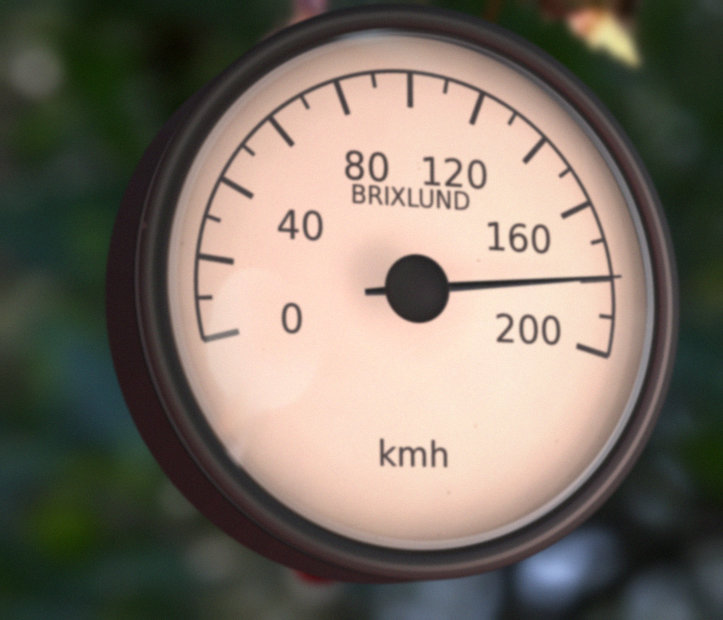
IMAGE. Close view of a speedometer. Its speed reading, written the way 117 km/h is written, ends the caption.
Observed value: 180 km/h
